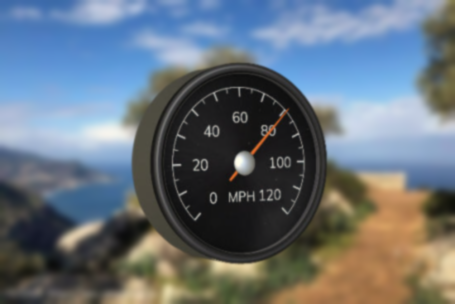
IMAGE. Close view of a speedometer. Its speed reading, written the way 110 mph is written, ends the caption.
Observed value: 80 mph
